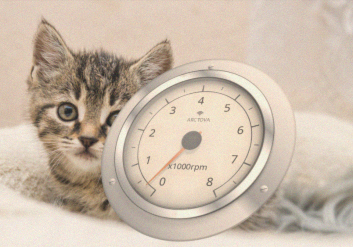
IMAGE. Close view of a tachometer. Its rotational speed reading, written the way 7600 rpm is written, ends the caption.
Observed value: 250 rpm
